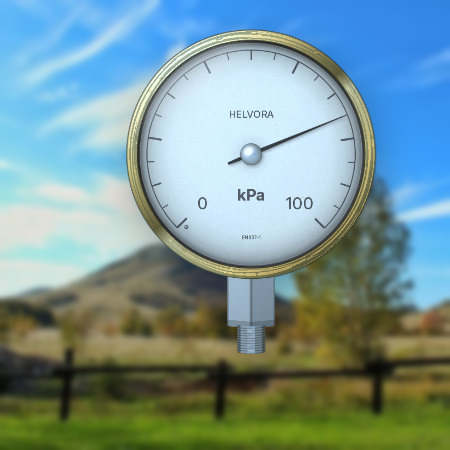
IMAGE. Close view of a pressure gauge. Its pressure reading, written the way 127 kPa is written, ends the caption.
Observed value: 75 kPa
